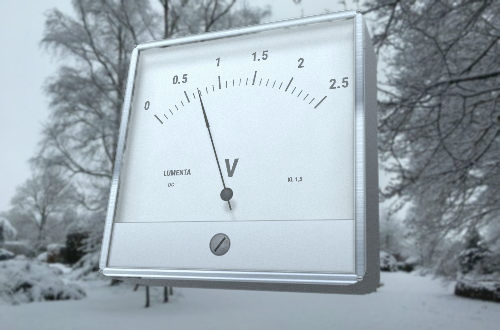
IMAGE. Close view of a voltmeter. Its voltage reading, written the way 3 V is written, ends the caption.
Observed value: 0.7 V
